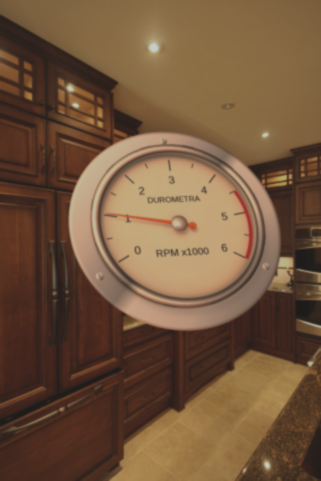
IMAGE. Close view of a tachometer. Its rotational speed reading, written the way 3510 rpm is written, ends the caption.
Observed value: 1000 rpm
